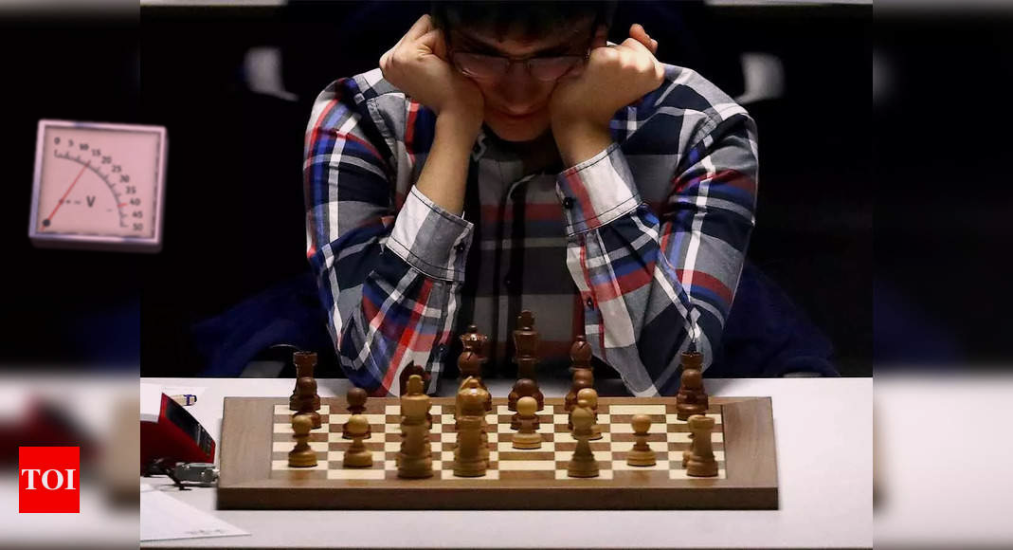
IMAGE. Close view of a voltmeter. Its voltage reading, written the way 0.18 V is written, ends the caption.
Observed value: 15 V
